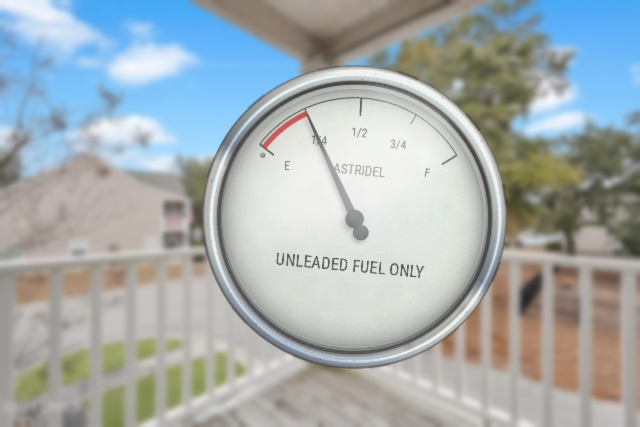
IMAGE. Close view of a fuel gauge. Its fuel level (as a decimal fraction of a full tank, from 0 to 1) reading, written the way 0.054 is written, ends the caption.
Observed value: 0.25
